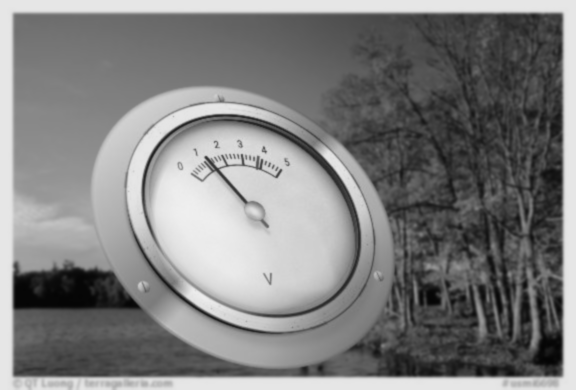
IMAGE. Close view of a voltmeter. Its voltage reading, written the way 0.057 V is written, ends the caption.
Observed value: 1 V
